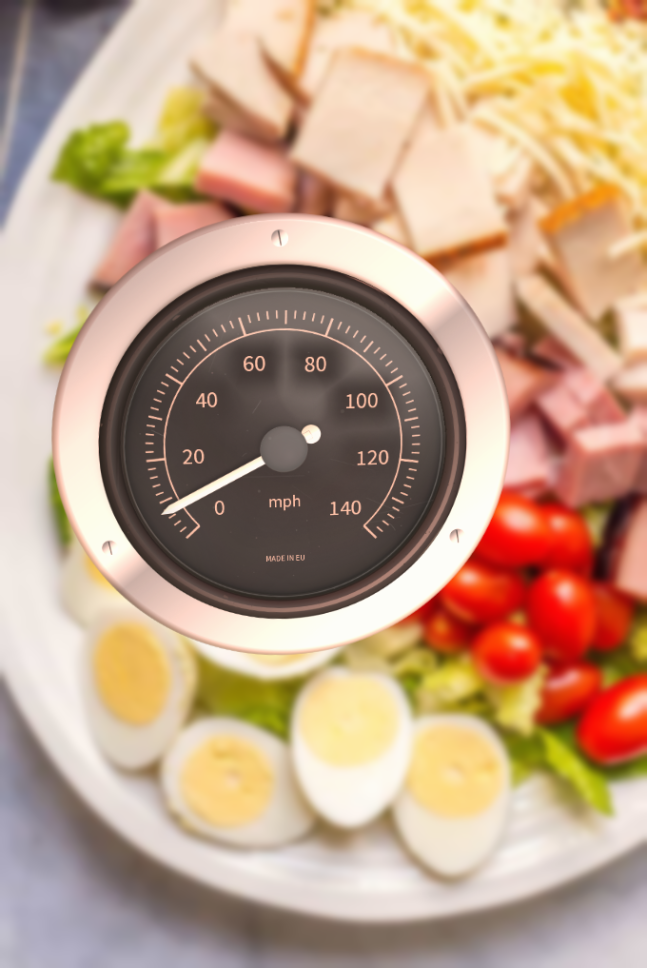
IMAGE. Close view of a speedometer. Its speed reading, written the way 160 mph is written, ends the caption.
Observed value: 8 mph
